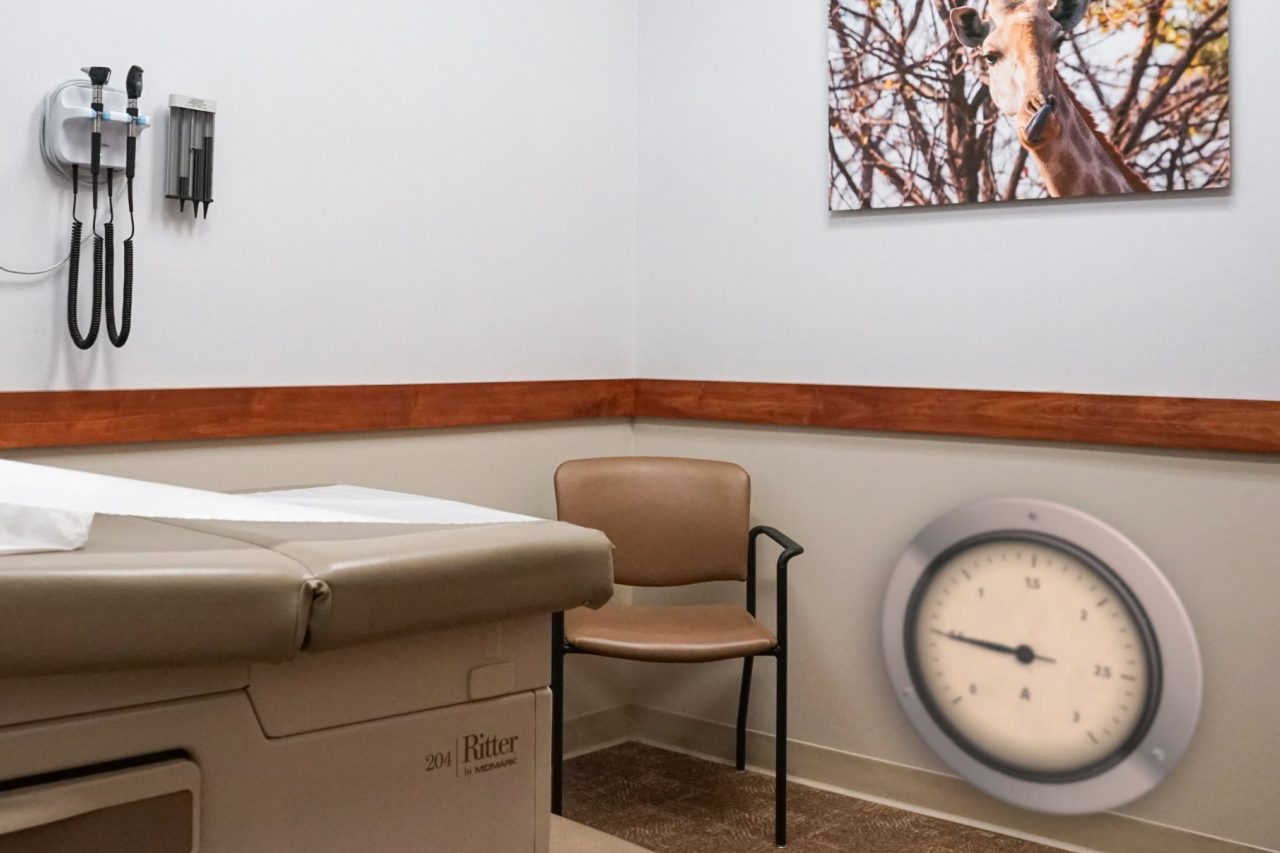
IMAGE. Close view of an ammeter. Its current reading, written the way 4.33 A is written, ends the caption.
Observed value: 0.5 A
